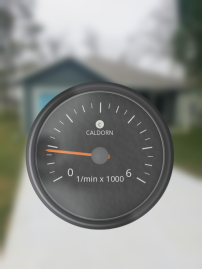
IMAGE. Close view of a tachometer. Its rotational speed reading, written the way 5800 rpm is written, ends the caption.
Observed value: 875 rpm
